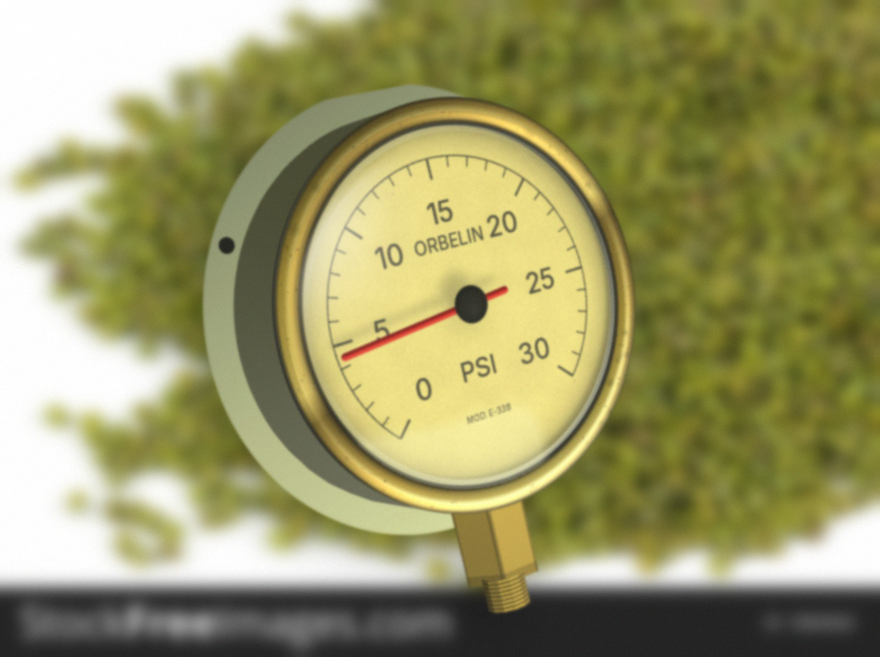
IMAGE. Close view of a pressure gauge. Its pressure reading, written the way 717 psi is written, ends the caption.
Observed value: 4.5 psi
